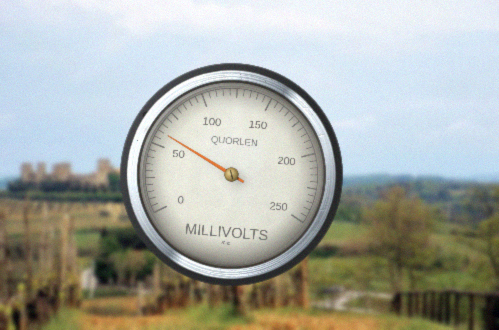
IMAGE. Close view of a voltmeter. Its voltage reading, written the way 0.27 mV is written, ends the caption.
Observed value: 60 mV
